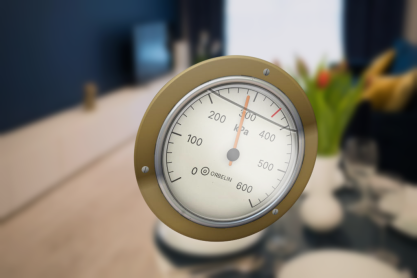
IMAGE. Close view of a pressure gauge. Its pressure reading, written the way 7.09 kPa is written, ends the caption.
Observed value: 280 kPa
